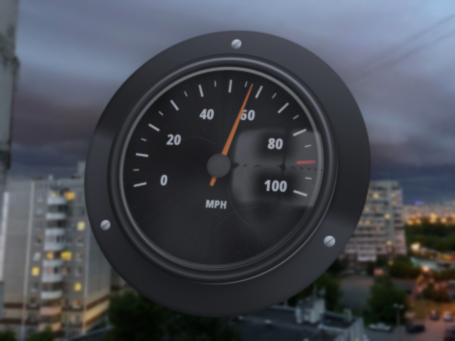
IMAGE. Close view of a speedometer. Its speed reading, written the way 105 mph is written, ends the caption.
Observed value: 57.5 mph
